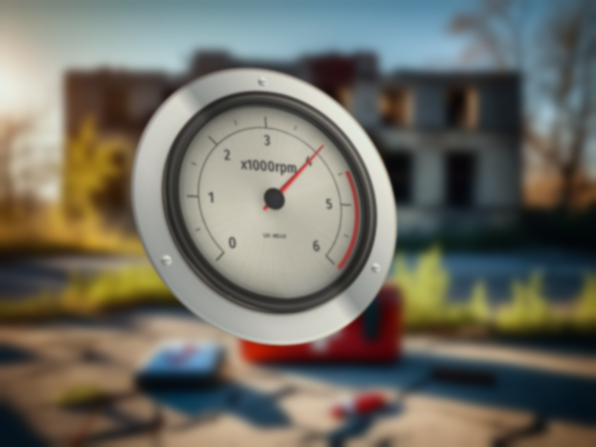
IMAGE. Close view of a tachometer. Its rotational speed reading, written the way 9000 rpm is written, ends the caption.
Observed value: 4000 rpm
